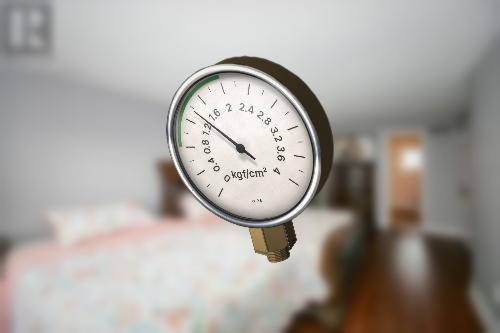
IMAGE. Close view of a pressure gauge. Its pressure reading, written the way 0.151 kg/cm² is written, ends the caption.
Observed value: 1.4 kg/cm²
